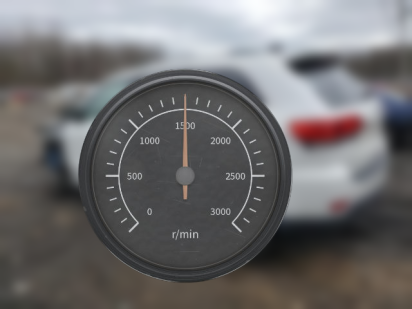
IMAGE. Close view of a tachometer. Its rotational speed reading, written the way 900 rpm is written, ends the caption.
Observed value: 1500 rpm
